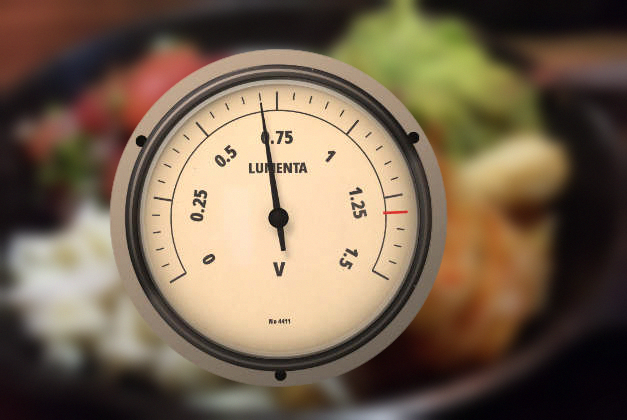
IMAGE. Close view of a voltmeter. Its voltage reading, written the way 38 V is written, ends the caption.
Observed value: 0.7 V
